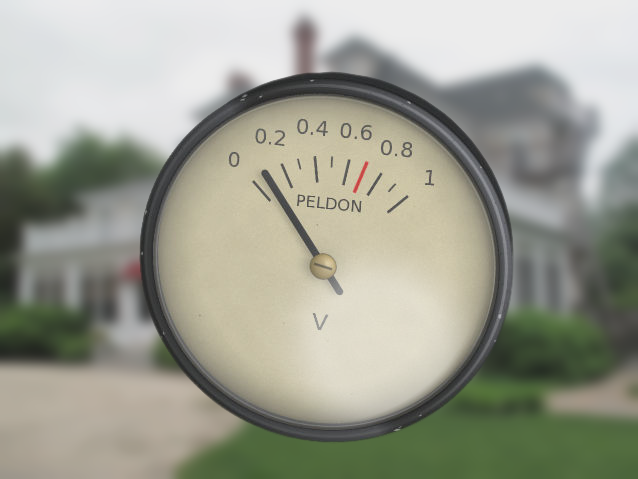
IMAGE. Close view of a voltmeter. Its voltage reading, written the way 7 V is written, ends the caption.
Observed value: 0.1 V
